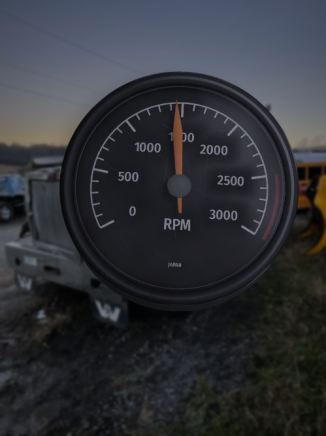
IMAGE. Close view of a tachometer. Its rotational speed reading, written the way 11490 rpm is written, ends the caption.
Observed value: 1450 rpm
